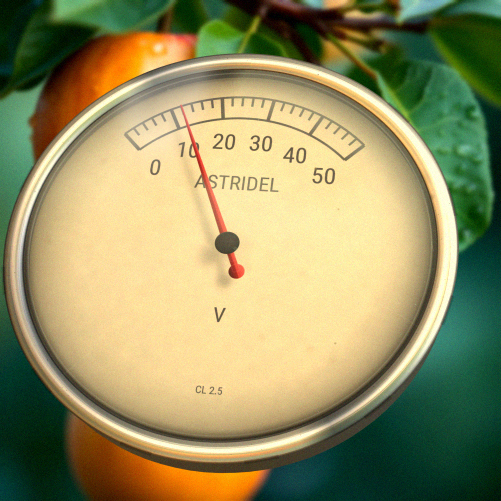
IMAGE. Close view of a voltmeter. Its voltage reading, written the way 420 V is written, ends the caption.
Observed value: 12 V
